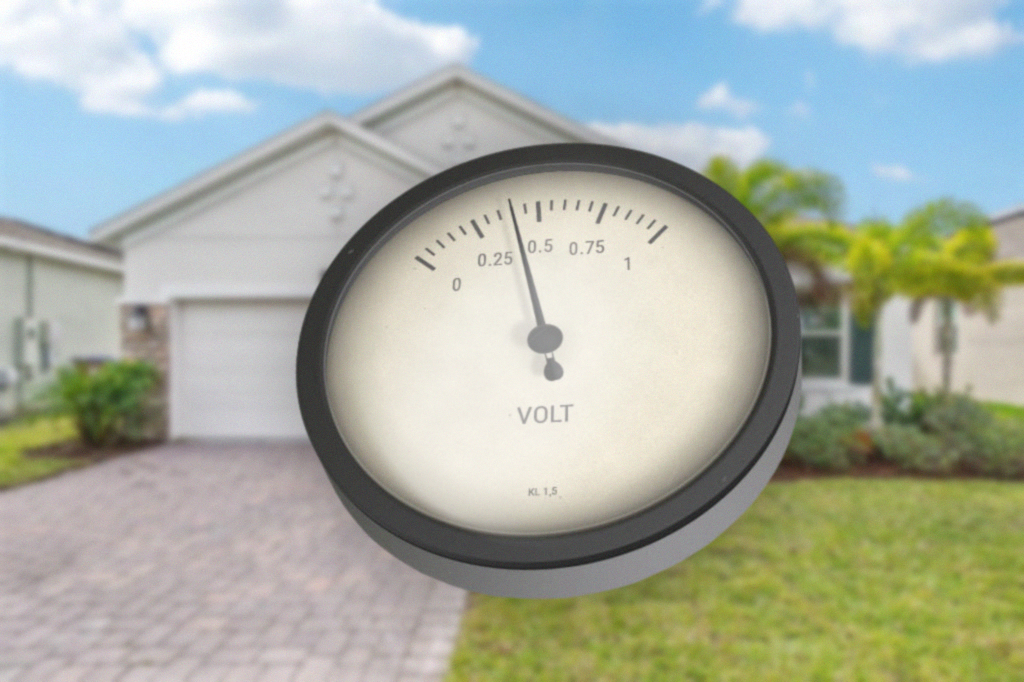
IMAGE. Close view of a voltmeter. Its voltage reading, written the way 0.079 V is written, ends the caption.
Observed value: 0.4 V
